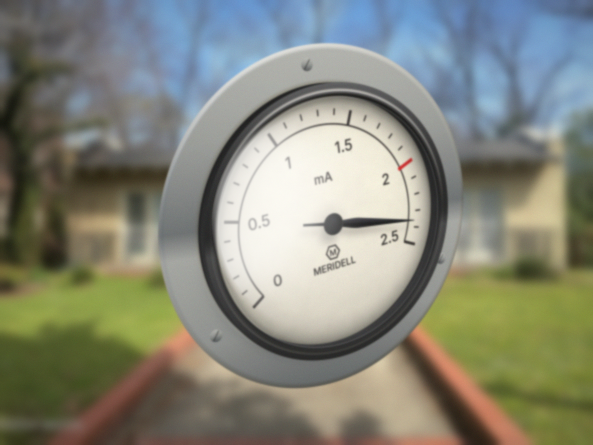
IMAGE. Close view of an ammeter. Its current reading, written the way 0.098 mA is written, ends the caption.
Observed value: 2.35 mA
